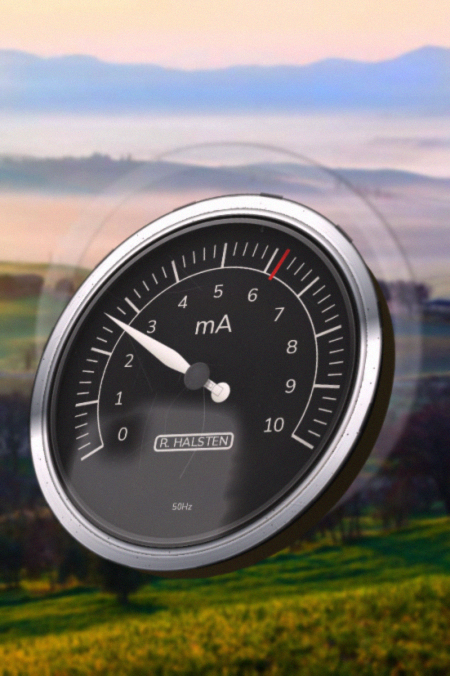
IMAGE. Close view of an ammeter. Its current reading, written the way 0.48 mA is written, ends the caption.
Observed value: 2.6 mA
